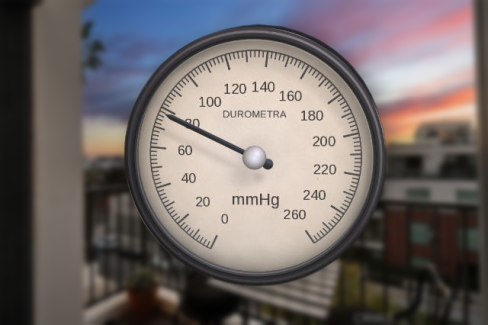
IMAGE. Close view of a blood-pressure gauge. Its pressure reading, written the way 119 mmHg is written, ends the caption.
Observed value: 78 mmHg
